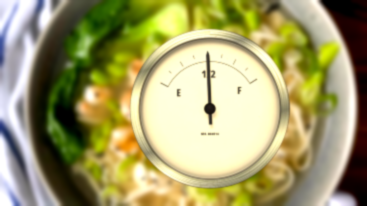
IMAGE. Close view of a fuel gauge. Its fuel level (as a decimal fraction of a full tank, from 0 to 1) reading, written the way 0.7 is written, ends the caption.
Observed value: 0.5
